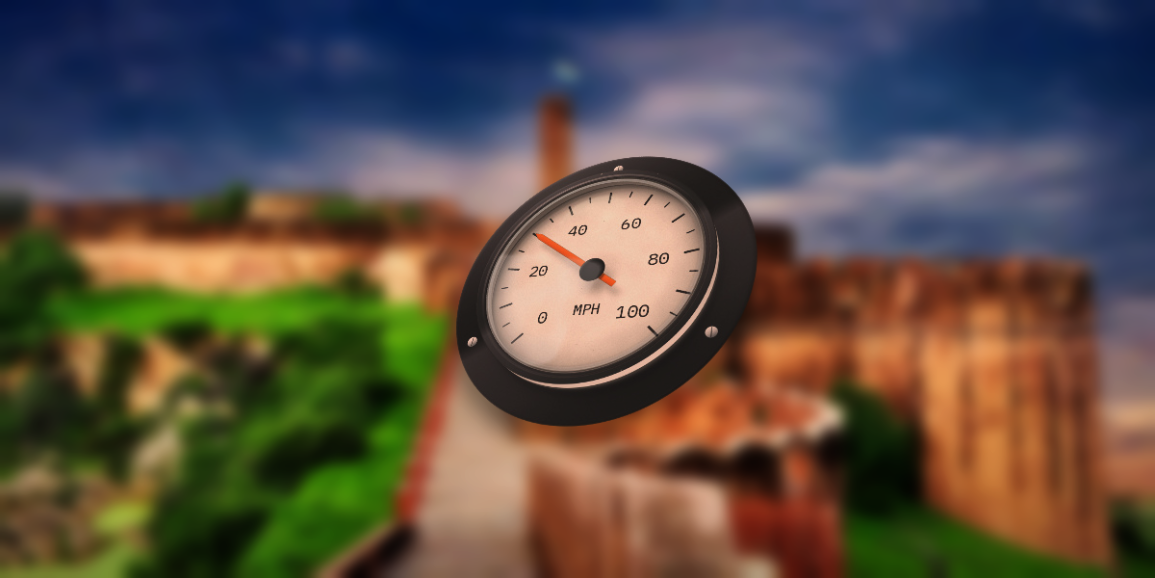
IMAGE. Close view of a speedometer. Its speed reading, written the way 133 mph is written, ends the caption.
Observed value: 30 mph
